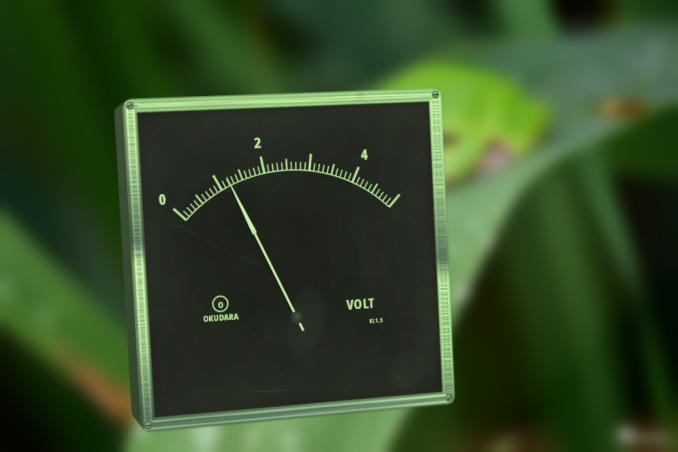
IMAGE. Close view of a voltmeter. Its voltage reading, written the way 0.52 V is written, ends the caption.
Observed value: 1.2 V
